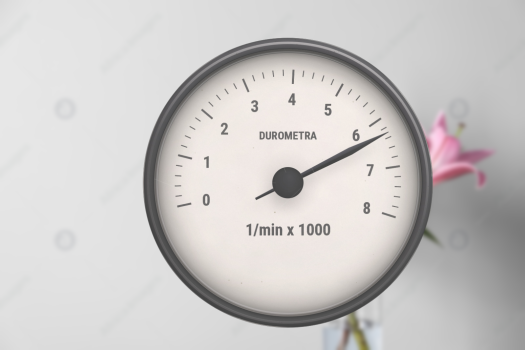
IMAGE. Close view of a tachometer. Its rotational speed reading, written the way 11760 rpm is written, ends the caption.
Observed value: 6300 rpm
